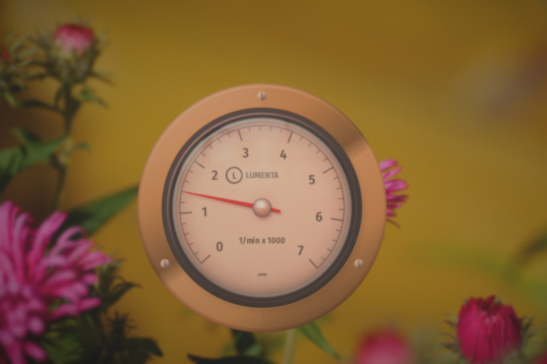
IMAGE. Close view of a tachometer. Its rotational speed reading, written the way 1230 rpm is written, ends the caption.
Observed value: 1400 rpm
